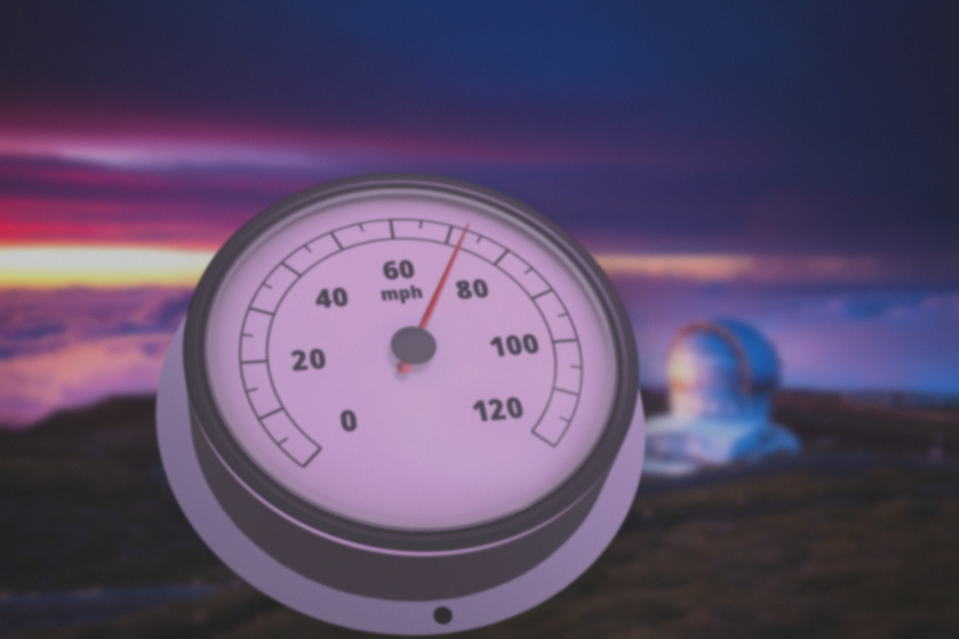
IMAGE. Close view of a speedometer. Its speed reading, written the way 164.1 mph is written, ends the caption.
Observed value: 72.5 mph
